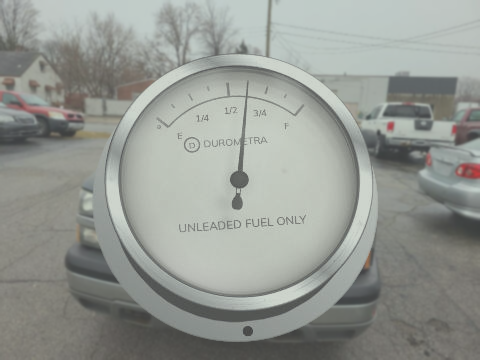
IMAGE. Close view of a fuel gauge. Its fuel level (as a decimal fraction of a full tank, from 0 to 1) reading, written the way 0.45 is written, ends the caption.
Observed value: 0.625
